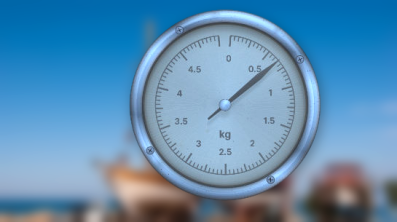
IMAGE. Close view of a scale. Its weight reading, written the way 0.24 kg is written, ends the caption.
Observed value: 0.65 kg
